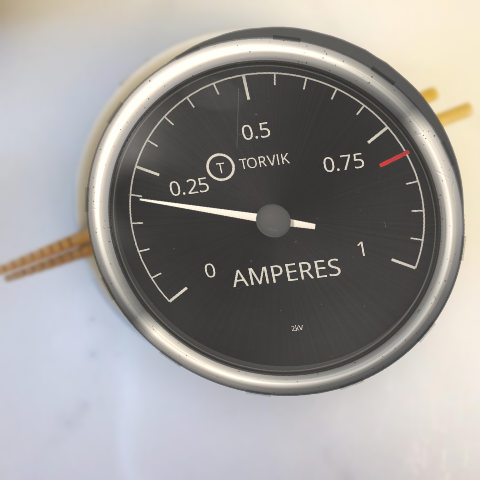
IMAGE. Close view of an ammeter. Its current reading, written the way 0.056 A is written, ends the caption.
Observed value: 0.2 A
